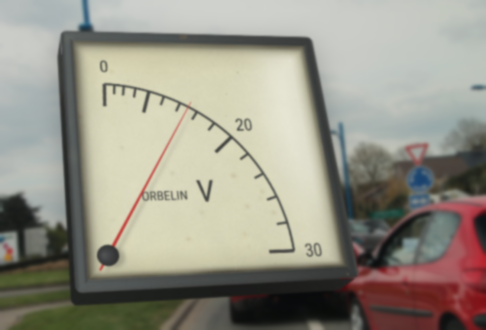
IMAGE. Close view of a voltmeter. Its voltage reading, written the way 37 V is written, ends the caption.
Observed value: 15 V
